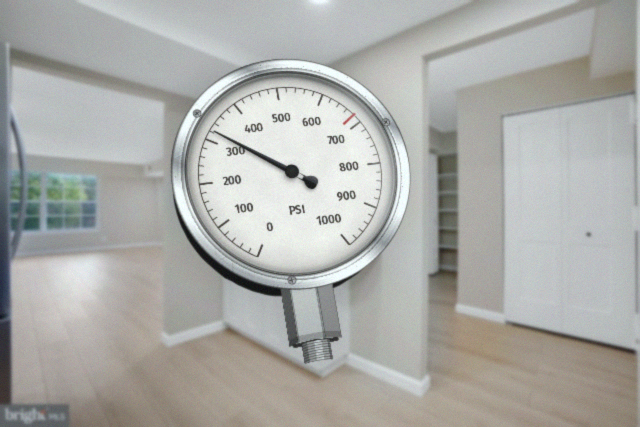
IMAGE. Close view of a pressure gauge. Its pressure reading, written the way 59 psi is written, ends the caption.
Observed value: 320 psi
